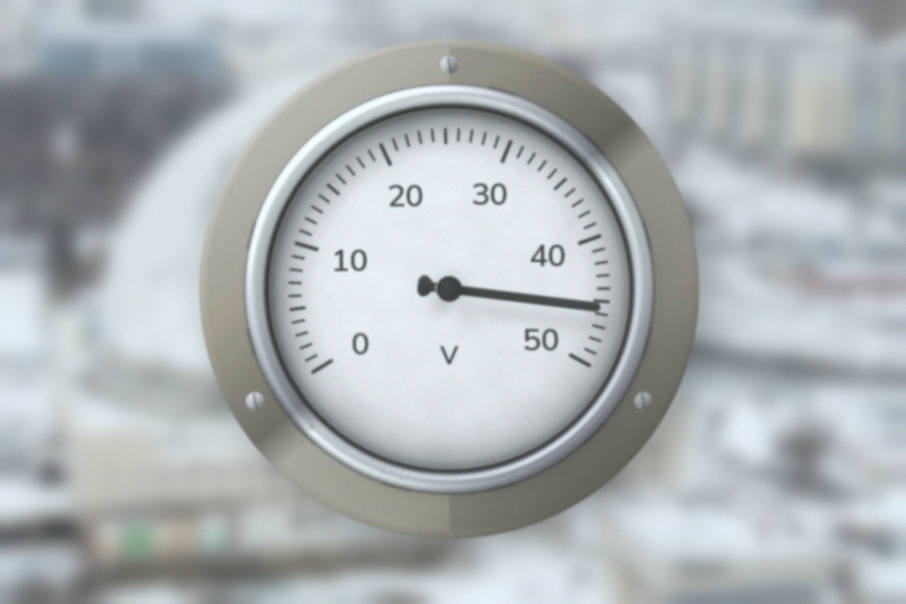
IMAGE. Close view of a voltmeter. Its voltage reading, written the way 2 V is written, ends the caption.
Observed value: 45.5 V
